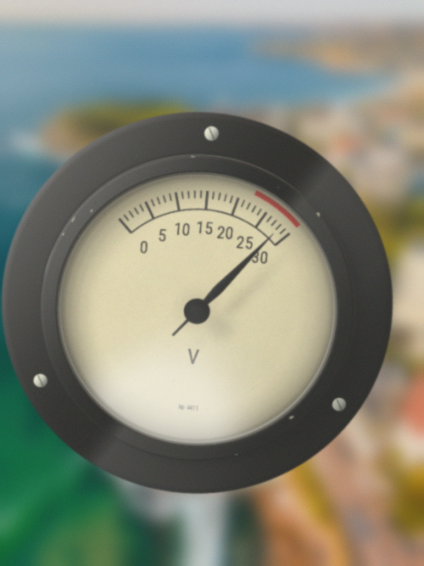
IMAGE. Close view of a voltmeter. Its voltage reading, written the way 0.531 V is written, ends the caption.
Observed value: 28 V
